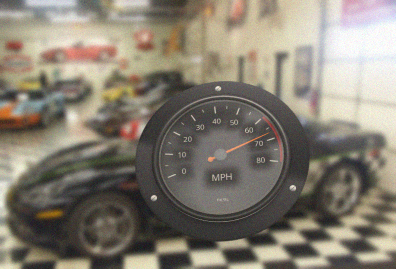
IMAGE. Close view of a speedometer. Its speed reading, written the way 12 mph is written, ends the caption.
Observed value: 67.5 mph
